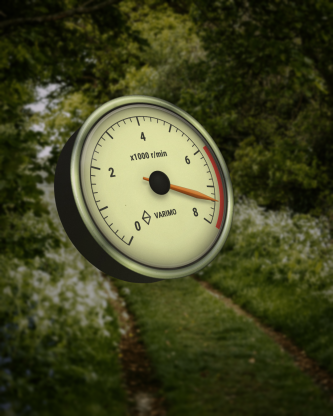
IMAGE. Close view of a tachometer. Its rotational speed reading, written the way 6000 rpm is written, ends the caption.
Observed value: 7400 rpm
